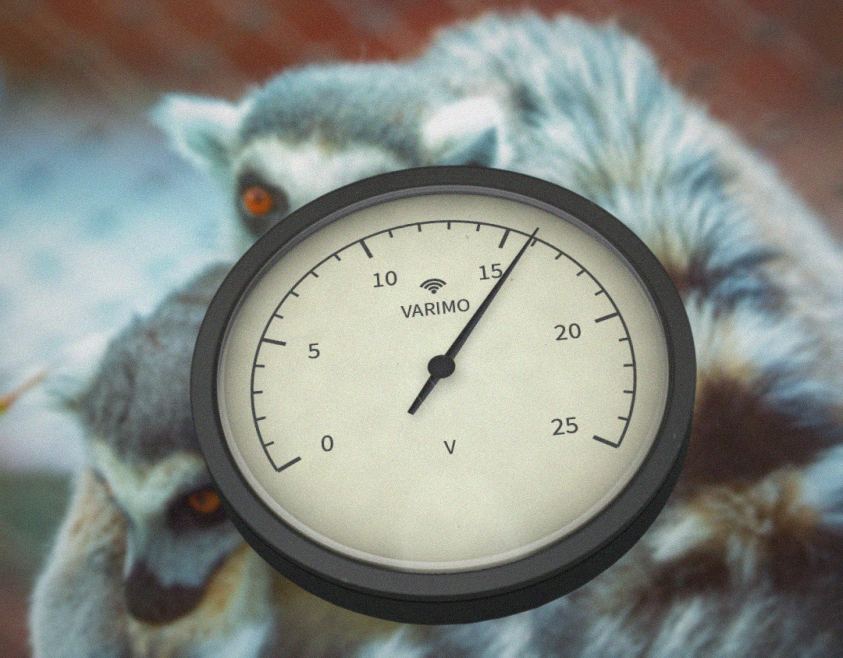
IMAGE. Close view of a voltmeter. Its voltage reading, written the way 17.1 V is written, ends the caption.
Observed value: 16 V
